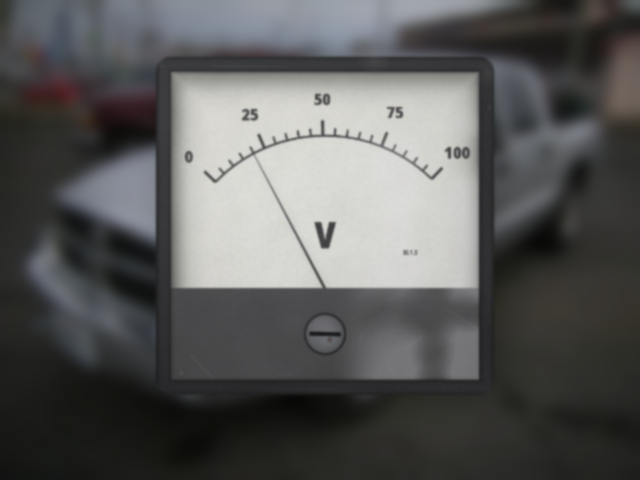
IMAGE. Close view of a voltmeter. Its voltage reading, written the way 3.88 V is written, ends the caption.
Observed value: 20 V
